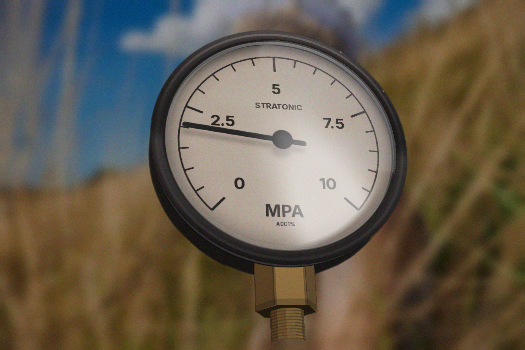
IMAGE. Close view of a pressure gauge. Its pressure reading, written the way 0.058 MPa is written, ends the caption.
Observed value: 2 MPa
